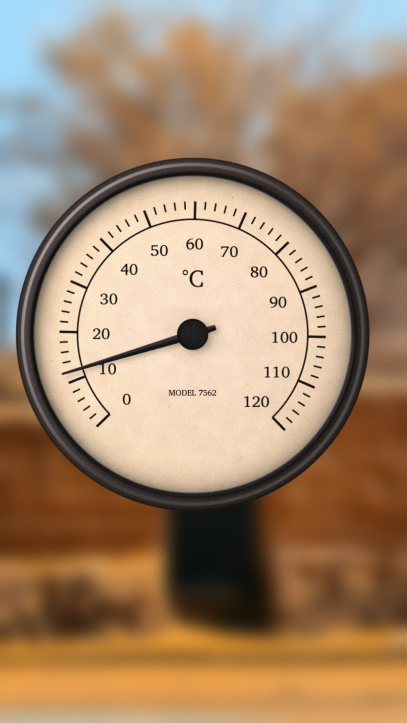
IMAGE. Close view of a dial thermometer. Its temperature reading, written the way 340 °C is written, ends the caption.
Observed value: 12 °C
